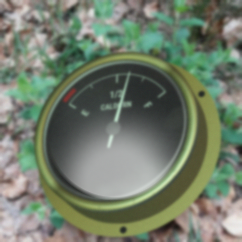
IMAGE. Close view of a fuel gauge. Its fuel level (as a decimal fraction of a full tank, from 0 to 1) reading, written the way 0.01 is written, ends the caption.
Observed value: 0.625
